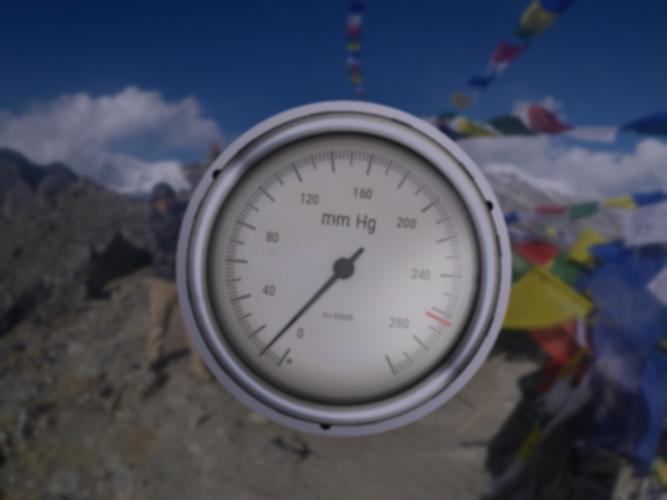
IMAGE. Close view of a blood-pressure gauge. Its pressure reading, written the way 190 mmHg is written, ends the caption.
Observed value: 10 mmHg
